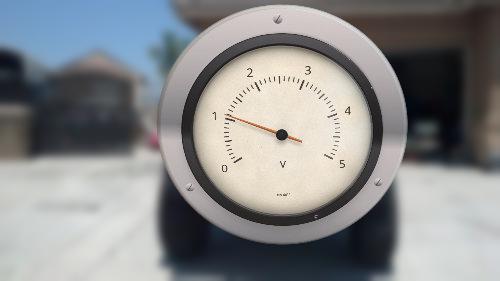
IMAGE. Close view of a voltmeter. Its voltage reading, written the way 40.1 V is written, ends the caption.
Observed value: 1.1 V
